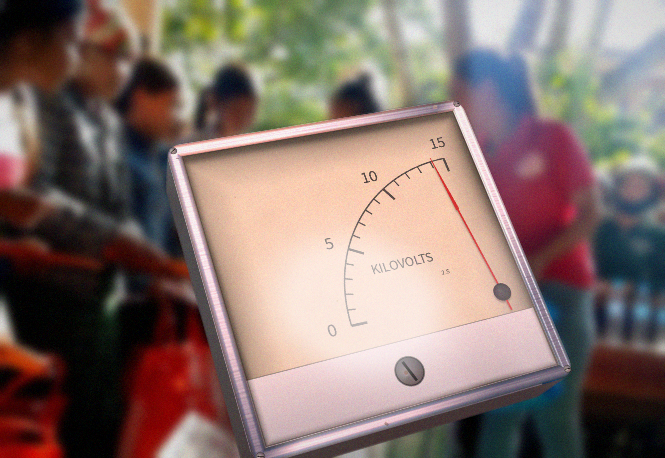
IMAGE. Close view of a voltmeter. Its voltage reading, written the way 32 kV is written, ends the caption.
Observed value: 14 kV
